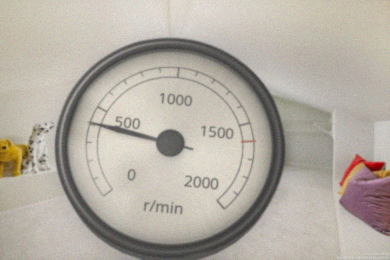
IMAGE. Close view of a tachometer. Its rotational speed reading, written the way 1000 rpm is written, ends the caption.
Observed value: 400 rpm
